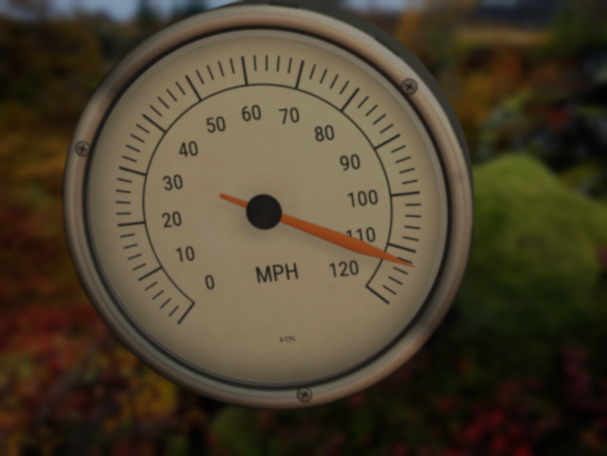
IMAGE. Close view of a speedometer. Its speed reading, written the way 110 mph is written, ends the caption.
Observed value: 112 mph
